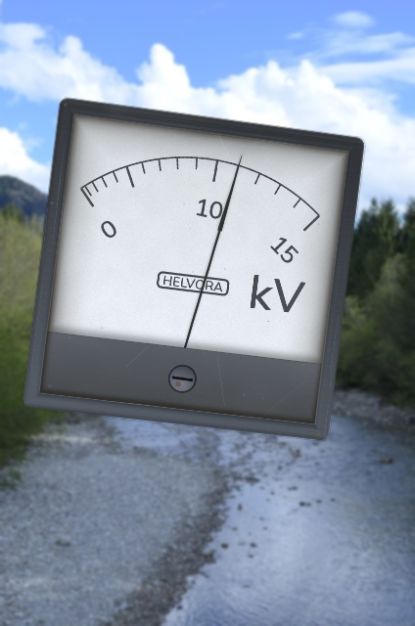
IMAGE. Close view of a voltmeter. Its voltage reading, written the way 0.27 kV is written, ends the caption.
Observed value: 11 kV
